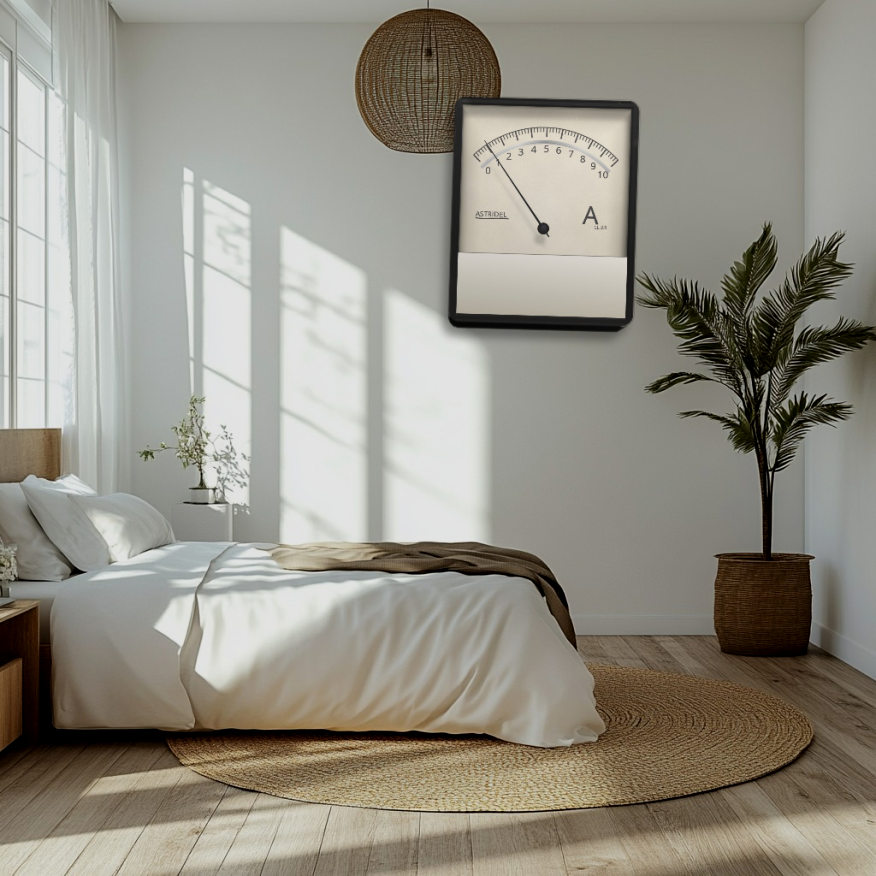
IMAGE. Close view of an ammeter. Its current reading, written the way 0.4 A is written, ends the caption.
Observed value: 1 A
